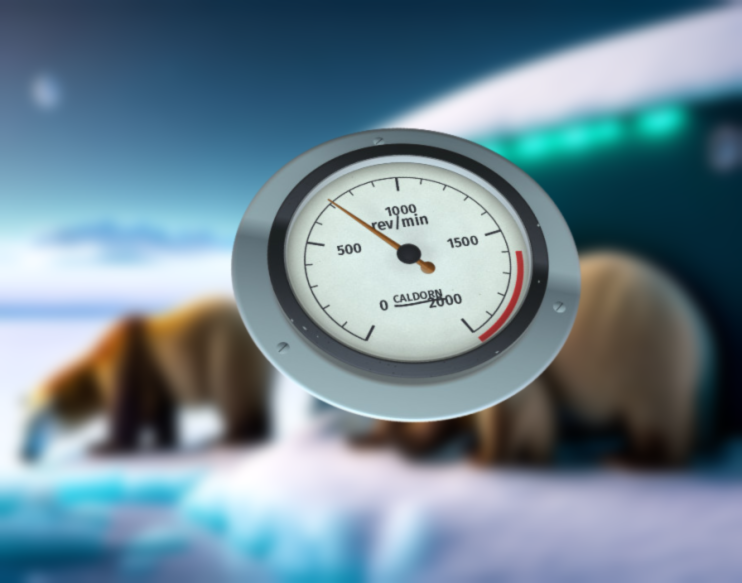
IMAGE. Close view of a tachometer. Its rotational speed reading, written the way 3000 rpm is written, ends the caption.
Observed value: 700 rpm
